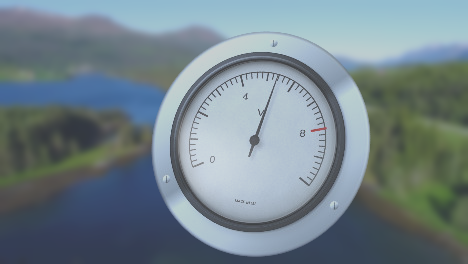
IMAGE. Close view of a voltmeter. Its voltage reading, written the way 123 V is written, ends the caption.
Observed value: 5.4 V
